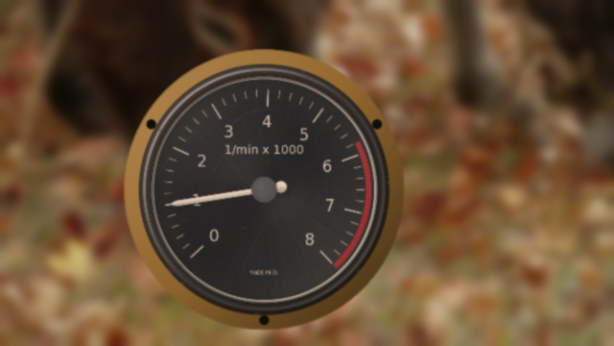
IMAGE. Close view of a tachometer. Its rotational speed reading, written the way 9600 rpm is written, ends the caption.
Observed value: 1000 rpm
